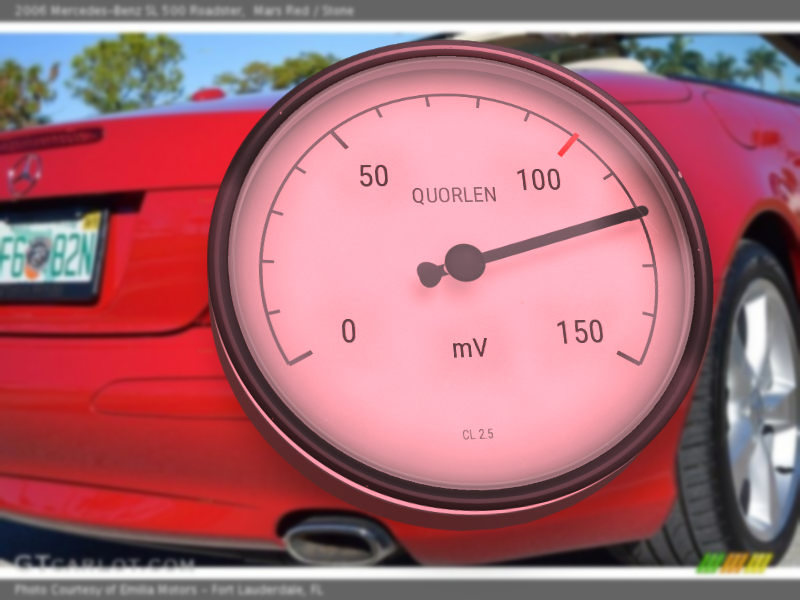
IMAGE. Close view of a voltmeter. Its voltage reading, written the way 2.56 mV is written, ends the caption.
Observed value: 120 mV
